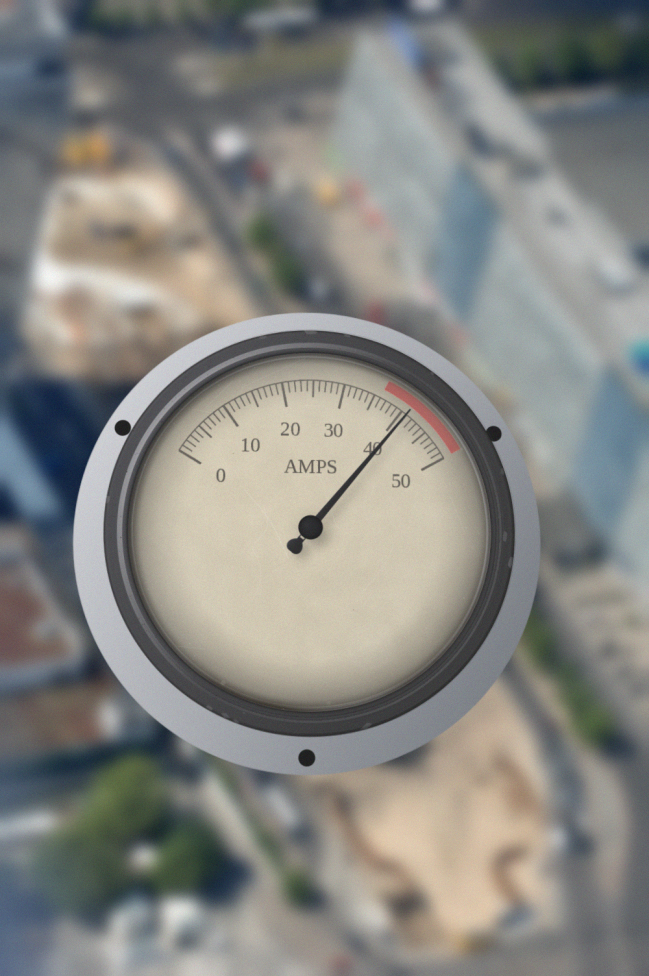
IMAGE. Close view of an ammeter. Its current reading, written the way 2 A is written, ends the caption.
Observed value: 41 A
